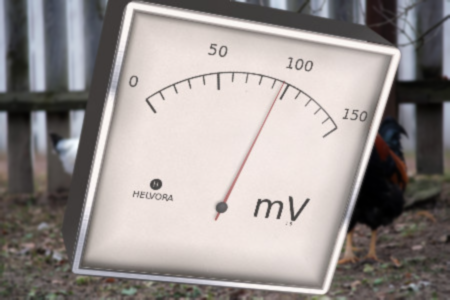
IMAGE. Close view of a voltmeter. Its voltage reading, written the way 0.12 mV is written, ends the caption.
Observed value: 95 mV
